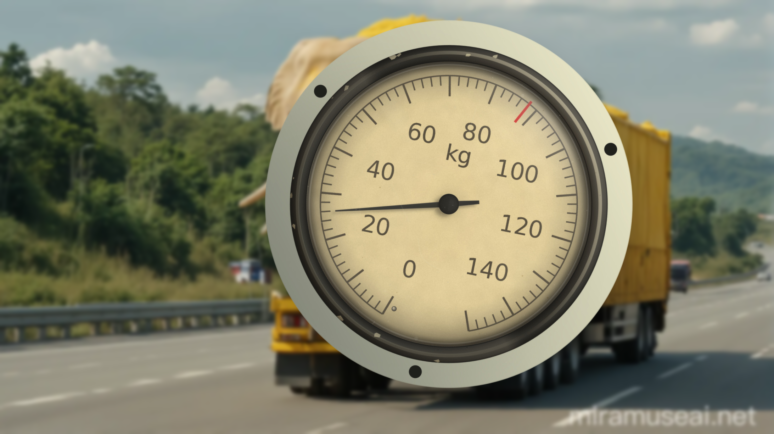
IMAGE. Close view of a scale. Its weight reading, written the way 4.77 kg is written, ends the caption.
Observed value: 26 kg
